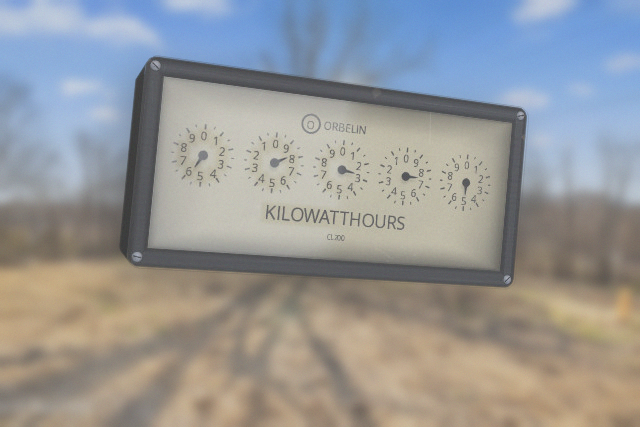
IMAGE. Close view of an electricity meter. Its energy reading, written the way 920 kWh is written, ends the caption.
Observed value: 58275 kWh
